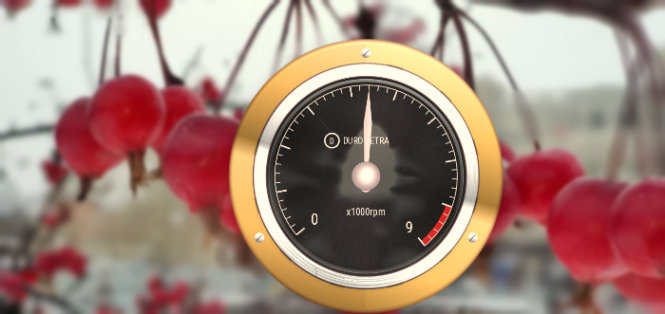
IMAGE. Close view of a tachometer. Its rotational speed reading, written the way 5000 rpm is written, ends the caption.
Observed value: 4400 rpm
